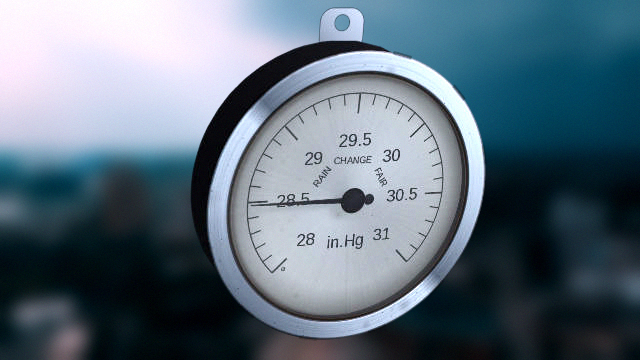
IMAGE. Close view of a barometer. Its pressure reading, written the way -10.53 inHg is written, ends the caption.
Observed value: 28.5 inHg
